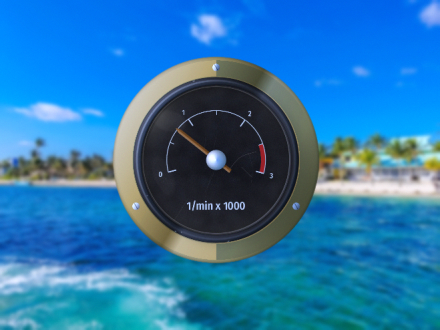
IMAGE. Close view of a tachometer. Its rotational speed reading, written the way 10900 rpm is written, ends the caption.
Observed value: 750 rpm
